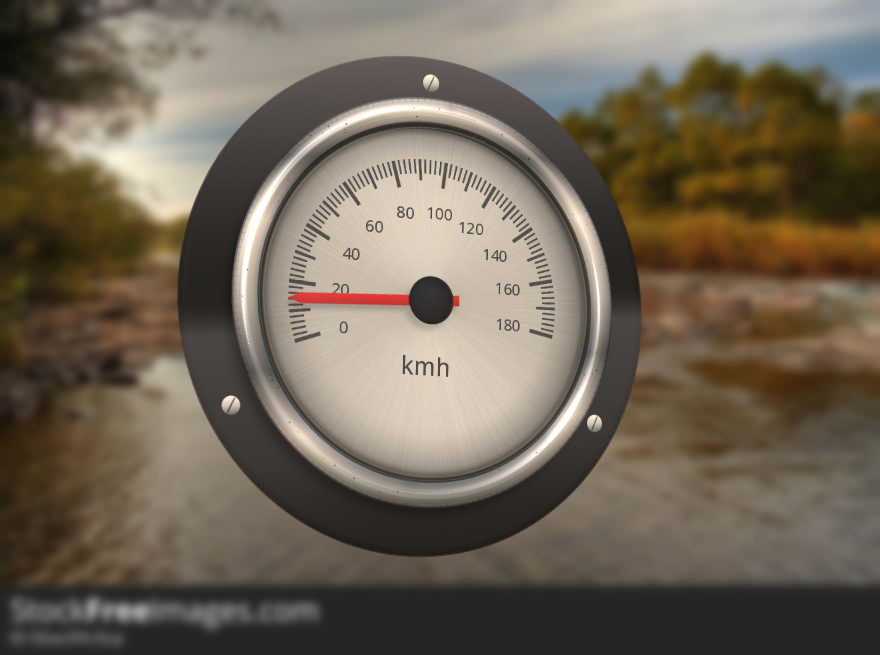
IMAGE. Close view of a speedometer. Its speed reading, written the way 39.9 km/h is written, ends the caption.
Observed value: 14 km/h
